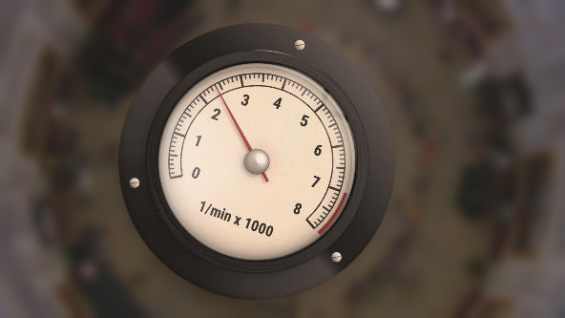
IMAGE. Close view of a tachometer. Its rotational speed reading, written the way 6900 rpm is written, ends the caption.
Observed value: 2400 rpm
